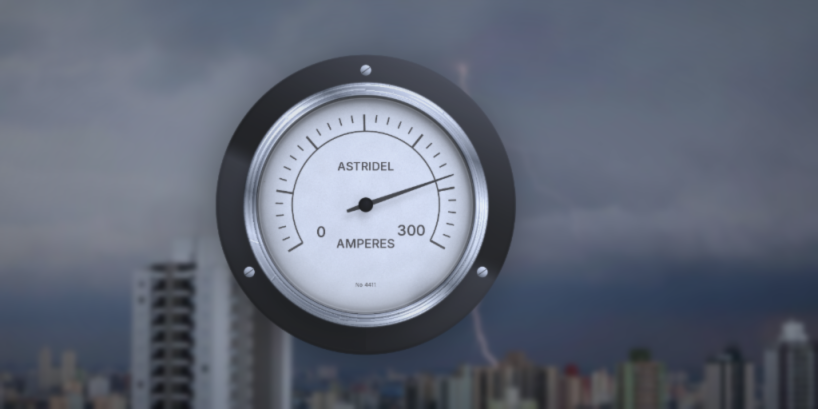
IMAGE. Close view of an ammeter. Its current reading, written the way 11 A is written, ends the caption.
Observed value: 240 A
